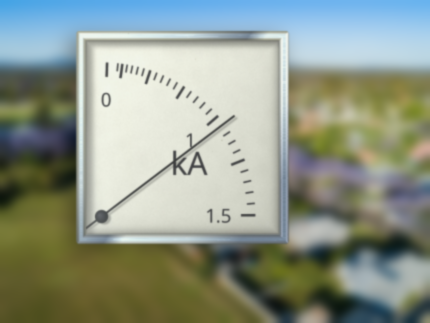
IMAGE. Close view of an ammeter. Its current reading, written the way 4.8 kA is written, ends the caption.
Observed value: 1.05 kA
